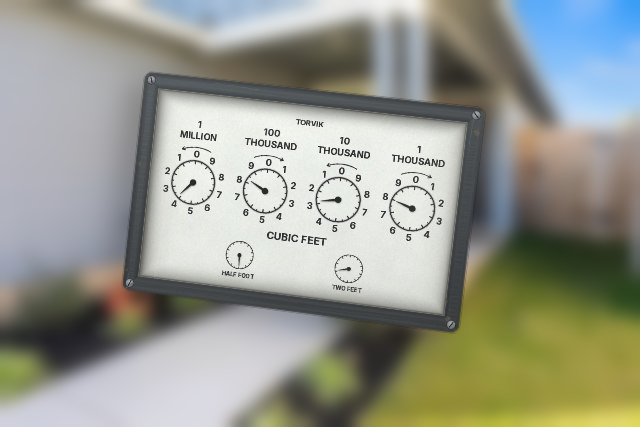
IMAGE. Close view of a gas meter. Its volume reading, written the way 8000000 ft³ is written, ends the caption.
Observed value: 382800 ft³
